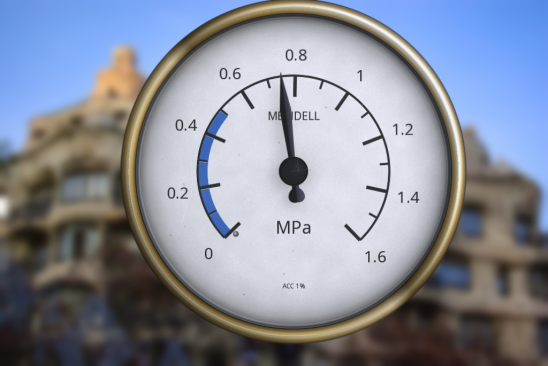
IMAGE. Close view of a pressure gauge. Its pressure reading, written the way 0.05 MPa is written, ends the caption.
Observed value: 0.75 MPa
